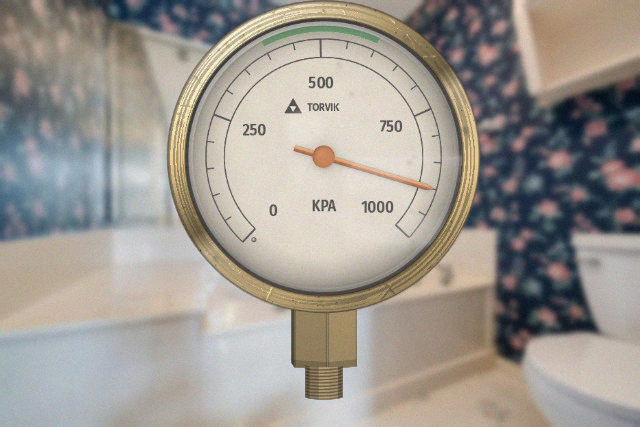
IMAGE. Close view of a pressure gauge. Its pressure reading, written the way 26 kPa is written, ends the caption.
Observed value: 900 kPa
